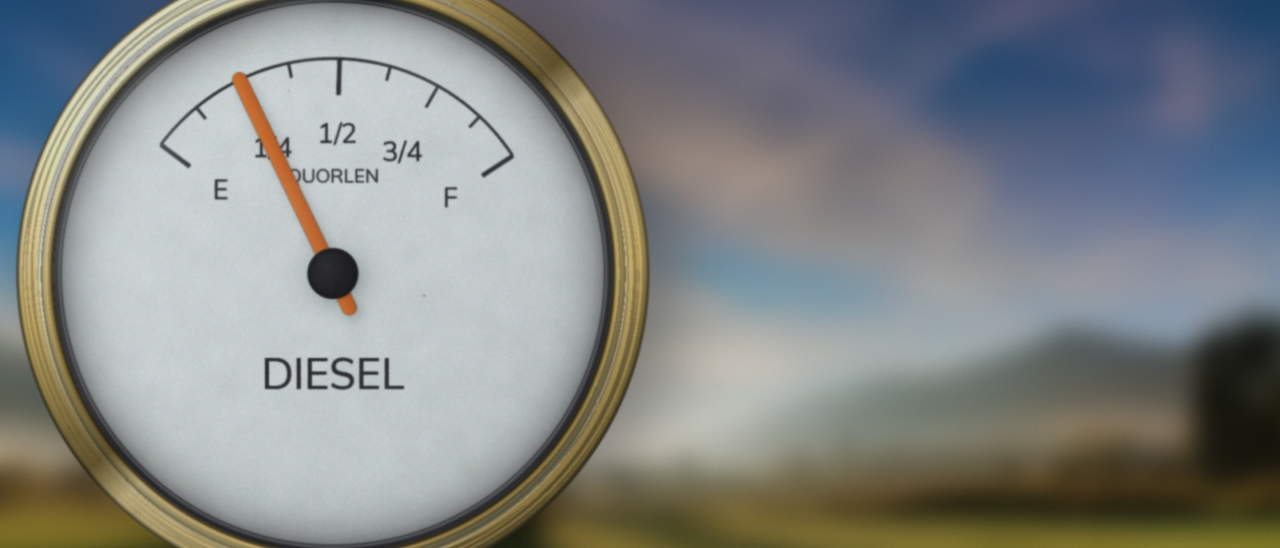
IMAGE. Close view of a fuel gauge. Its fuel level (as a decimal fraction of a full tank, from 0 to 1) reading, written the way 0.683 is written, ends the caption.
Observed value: 0.25
